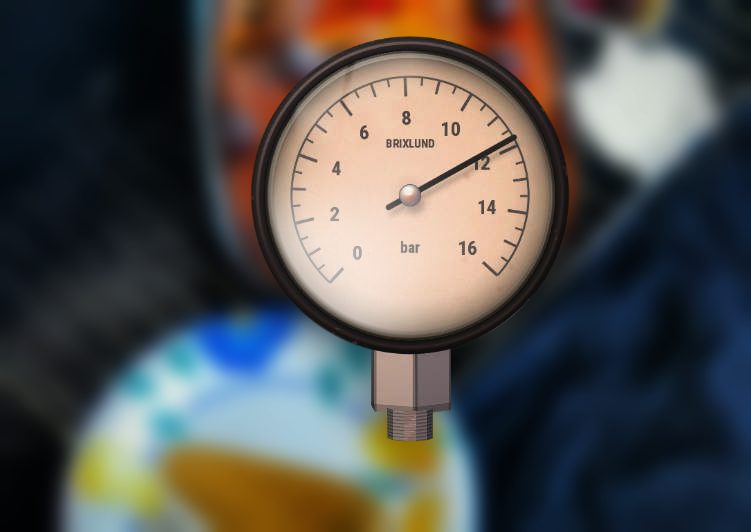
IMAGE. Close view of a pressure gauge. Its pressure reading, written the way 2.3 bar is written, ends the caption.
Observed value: 11.75 bar
